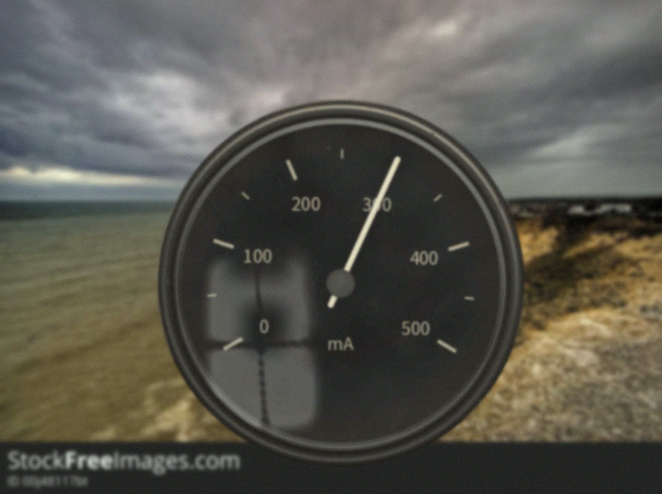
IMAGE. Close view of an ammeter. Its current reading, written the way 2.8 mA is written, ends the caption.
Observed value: 300 mA
